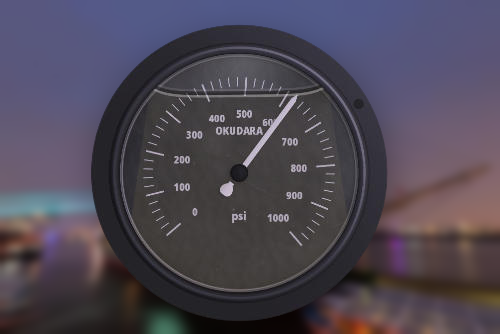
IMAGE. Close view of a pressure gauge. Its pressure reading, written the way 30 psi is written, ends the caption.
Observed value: 620 psi
